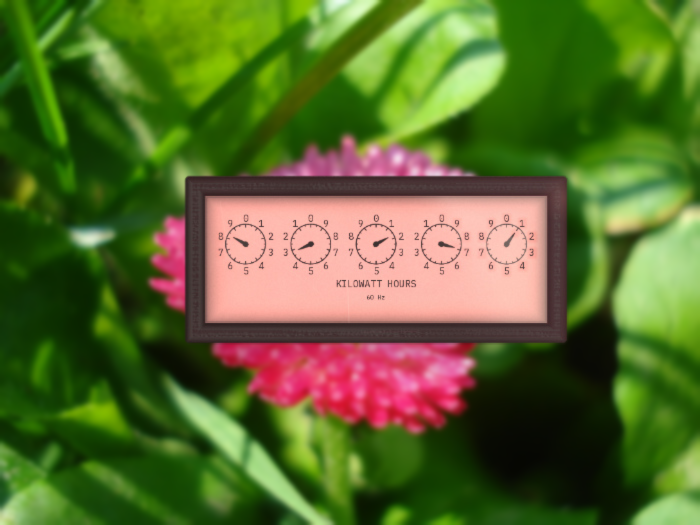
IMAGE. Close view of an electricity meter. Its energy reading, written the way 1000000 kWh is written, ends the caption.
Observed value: 83171 kWh
